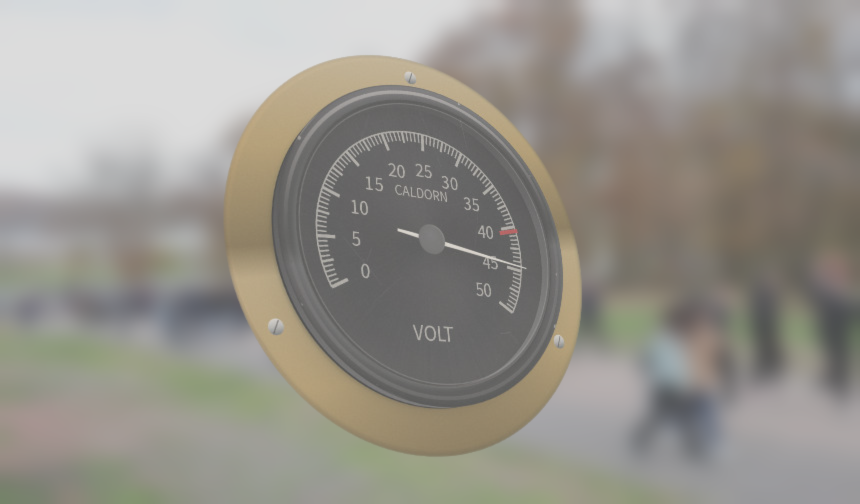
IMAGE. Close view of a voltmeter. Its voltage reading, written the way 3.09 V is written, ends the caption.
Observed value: 45 V
